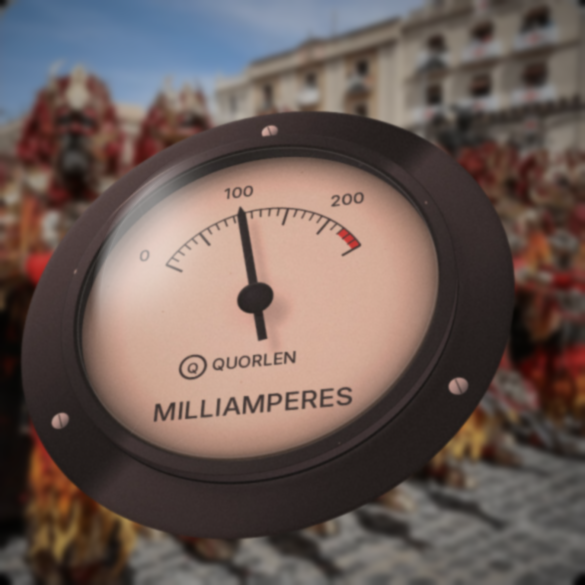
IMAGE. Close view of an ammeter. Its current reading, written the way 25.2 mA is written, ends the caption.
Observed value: 100 mA
